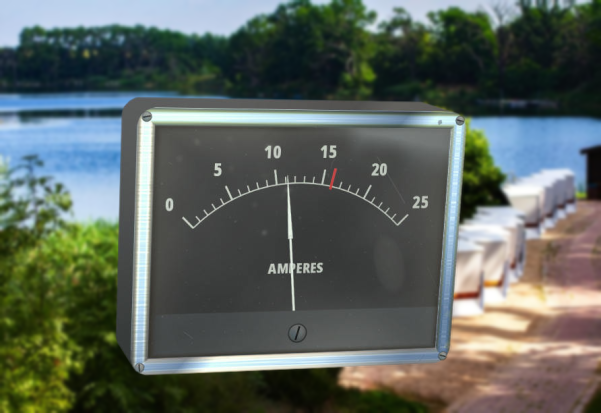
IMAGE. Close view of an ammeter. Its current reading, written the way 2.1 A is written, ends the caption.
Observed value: 11 A
